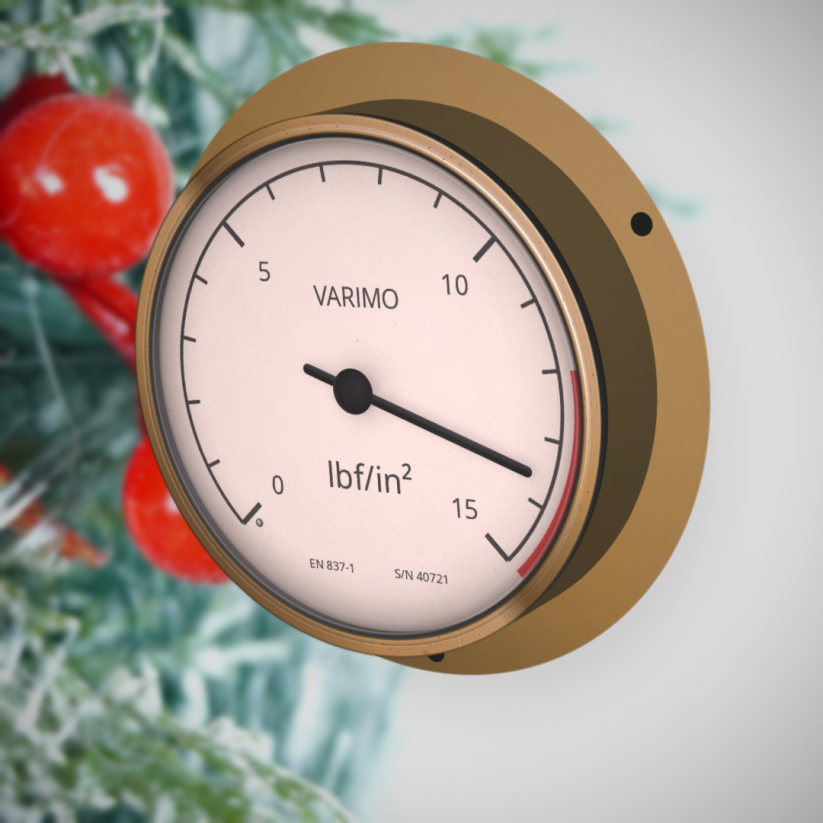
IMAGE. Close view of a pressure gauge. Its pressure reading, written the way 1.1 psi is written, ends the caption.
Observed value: 13.5 psi
